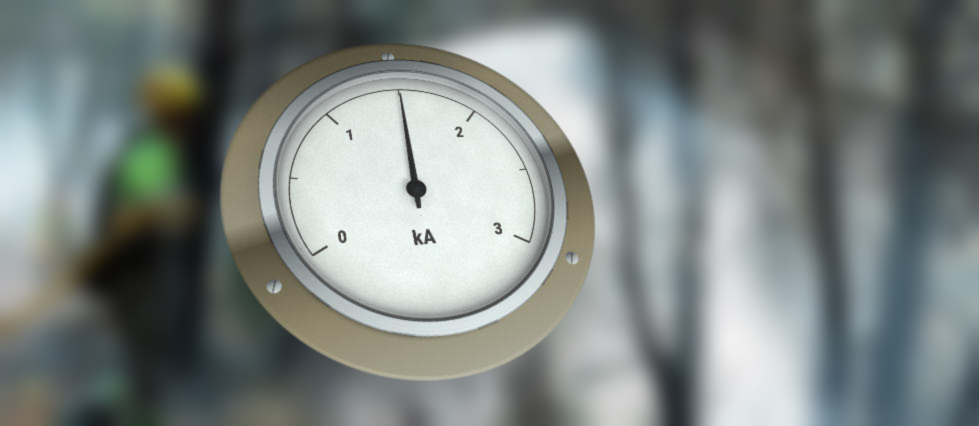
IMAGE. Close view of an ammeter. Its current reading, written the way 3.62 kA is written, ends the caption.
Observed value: 1.5 kA
